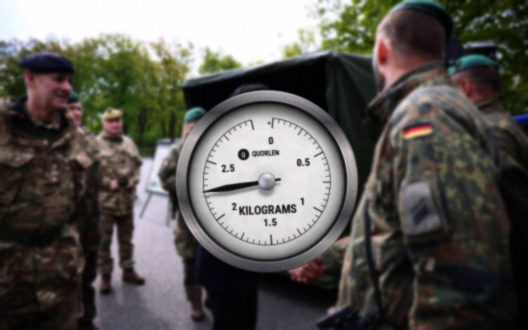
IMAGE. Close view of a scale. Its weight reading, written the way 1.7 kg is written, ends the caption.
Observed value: 2.25 kg
